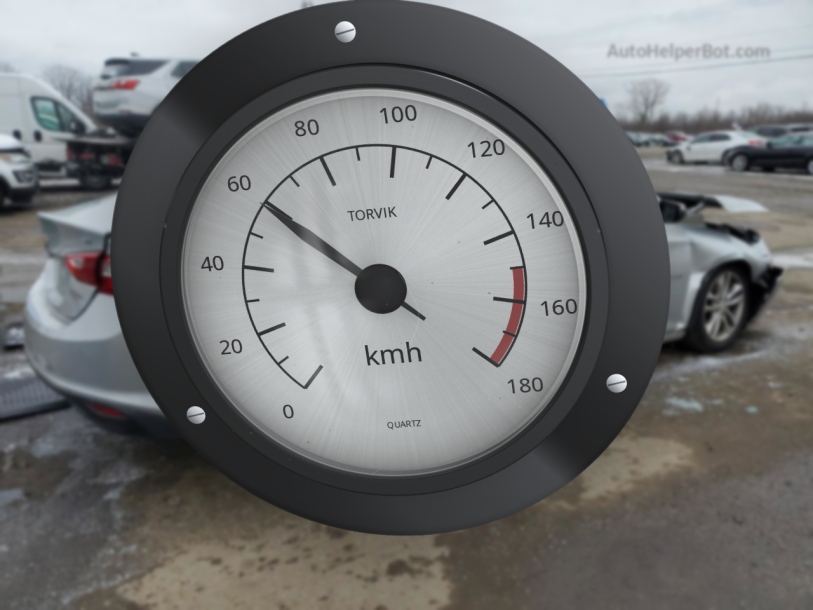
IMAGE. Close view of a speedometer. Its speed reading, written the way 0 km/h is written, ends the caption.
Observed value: 60 km/h
